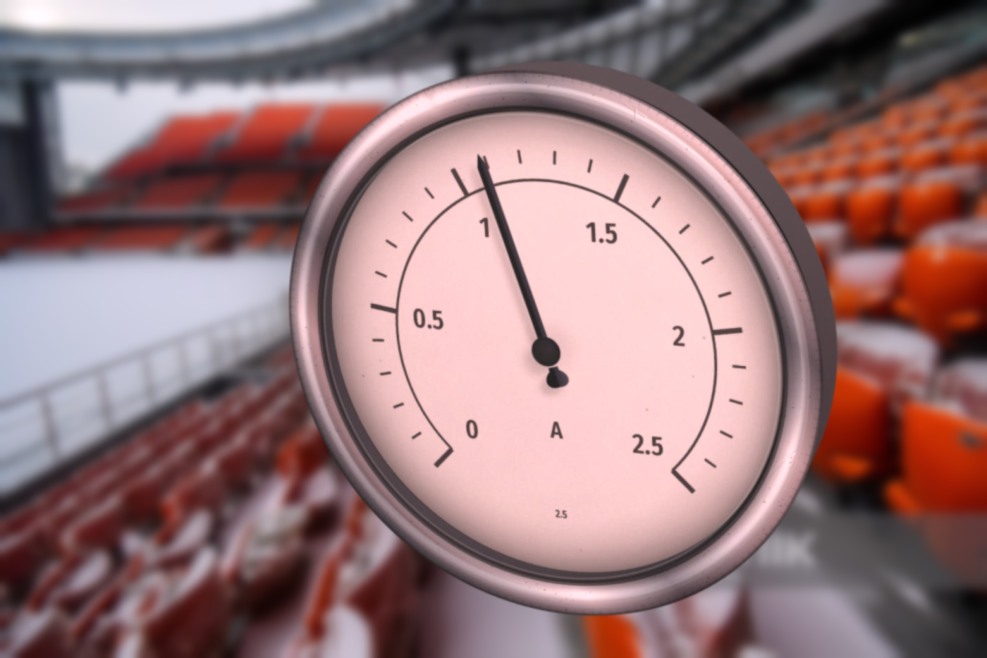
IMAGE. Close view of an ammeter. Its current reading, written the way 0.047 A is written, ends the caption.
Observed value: 1.1 A
